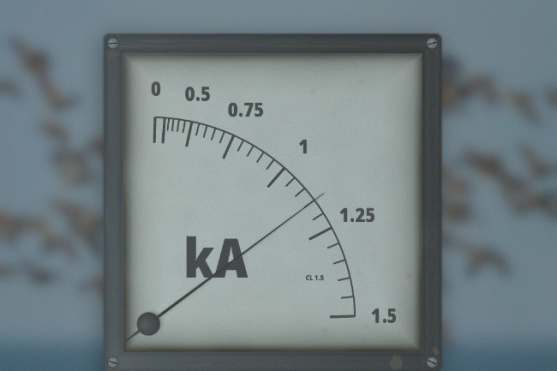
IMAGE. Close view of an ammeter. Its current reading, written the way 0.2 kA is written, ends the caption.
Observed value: 1.15 kA
